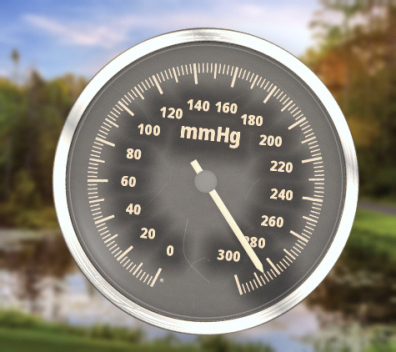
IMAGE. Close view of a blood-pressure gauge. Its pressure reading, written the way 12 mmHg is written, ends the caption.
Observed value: 286 mmHg
